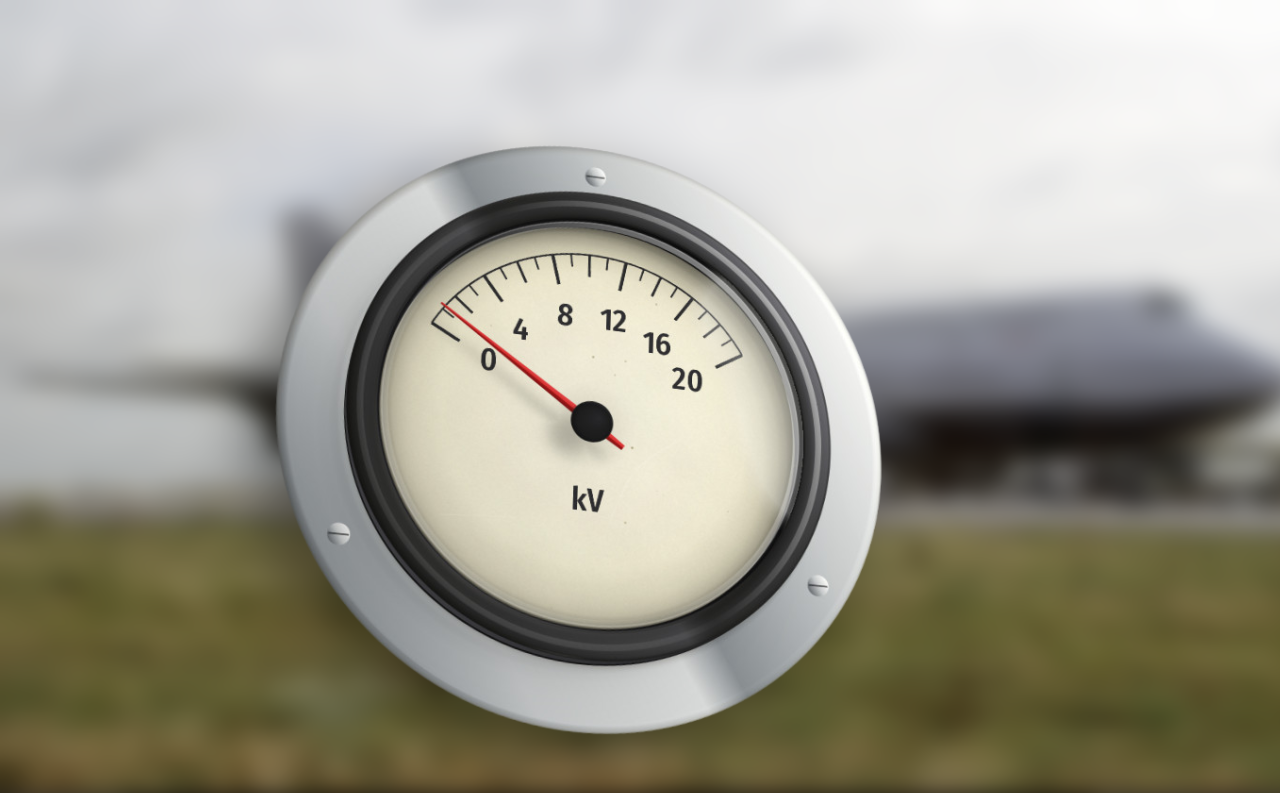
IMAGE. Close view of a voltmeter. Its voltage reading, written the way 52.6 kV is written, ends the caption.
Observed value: 1 kV
